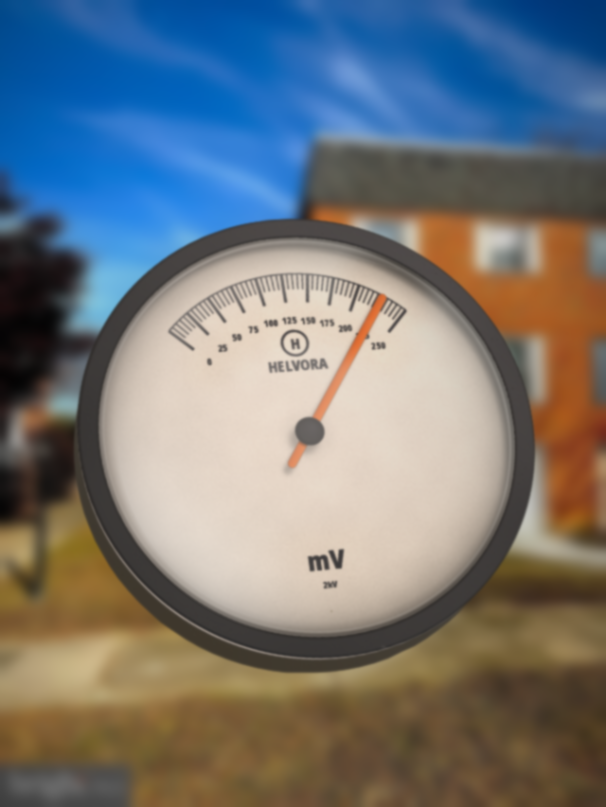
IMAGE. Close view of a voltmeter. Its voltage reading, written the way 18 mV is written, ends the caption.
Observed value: 225 mV
